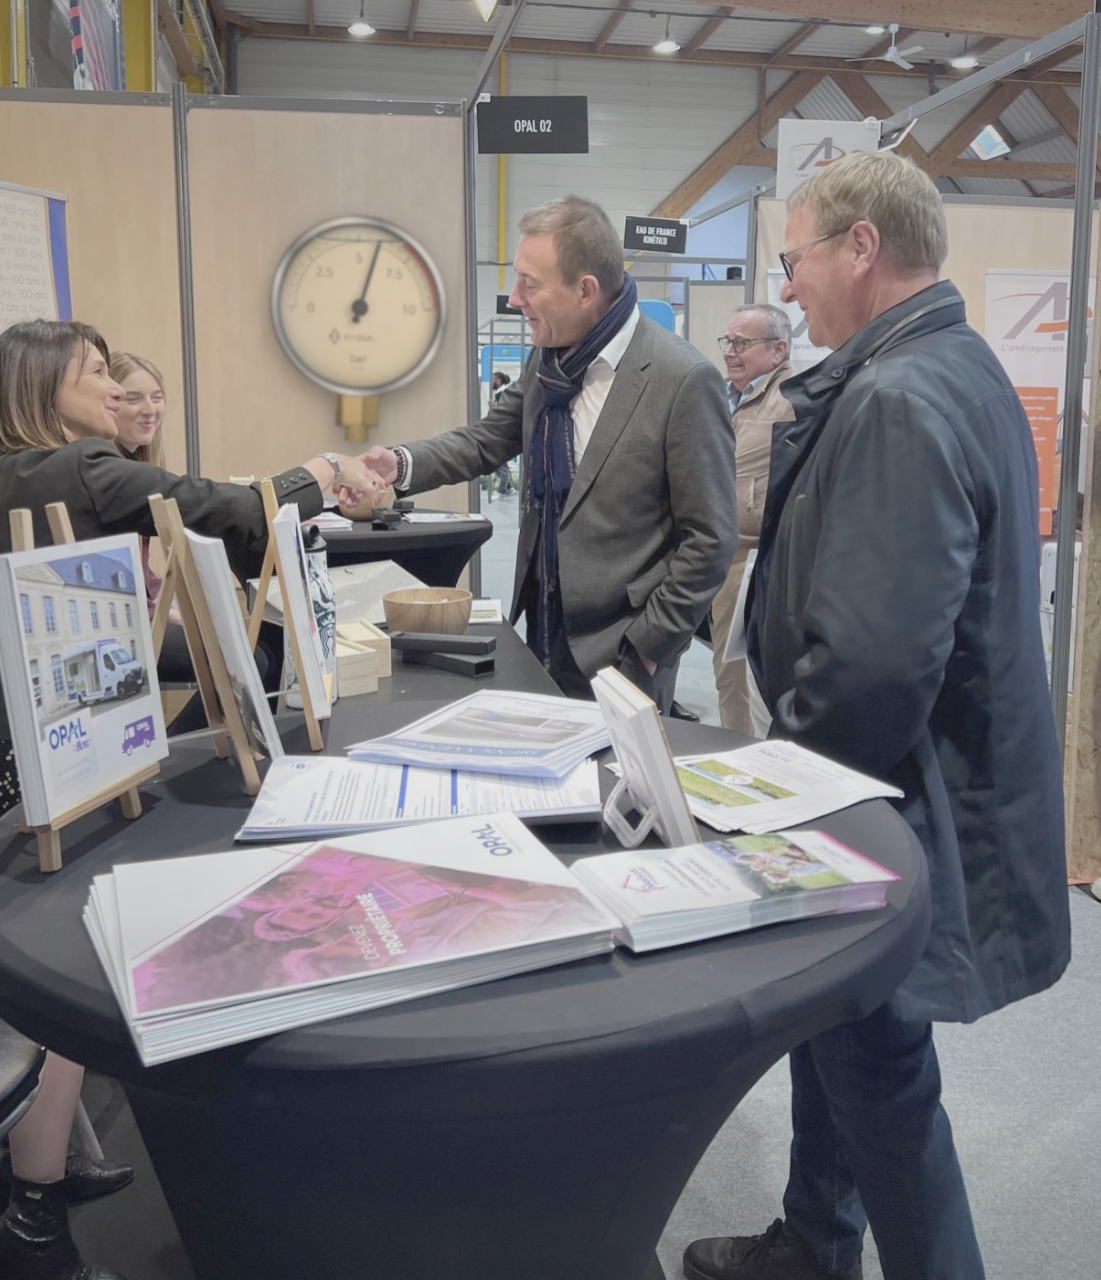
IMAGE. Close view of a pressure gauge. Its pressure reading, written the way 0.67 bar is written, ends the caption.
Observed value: 6 bar
